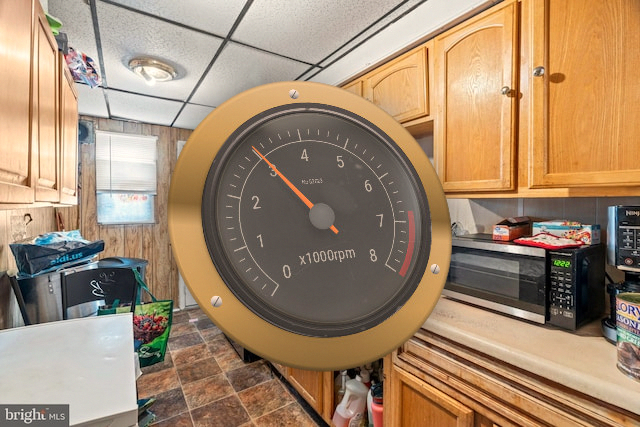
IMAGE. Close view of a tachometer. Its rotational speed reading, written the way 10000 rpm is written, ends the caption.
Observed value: 3000 rpm
